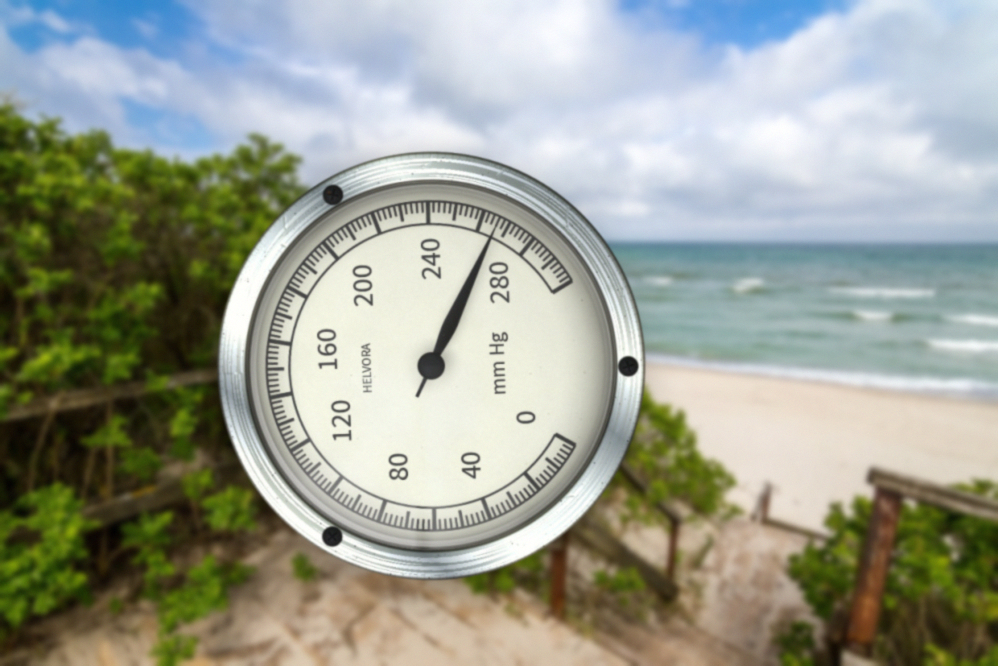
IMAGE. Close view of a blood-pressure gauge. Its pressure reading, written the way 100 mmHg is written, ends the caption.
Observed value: 266 mmHg
